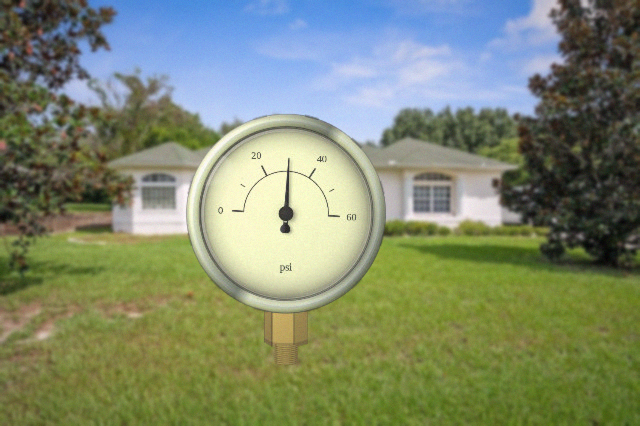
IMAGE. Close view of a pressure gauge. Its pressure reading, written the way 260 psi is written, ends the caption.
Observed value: 30 psi
